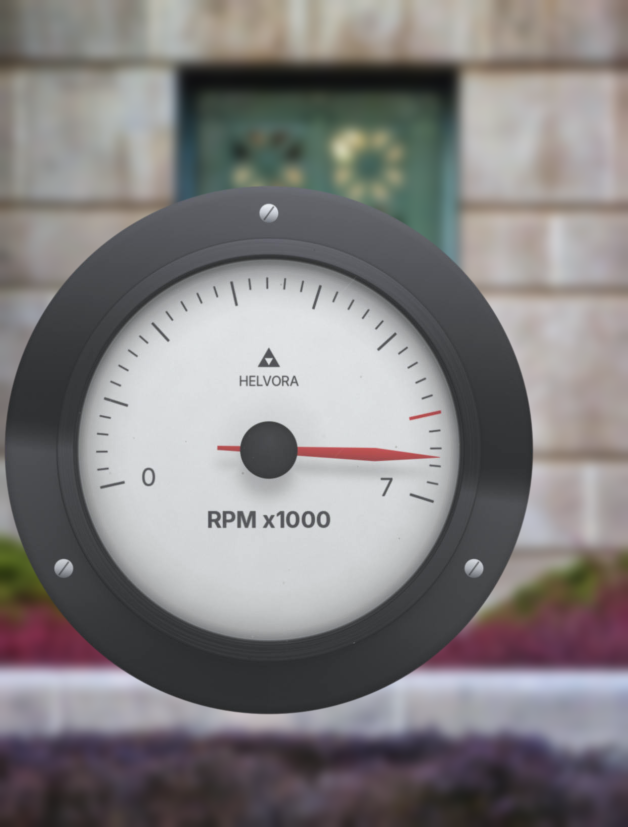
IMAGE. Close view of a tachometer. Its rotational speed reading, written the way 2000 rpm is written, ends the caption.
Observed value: 6500 rpm
